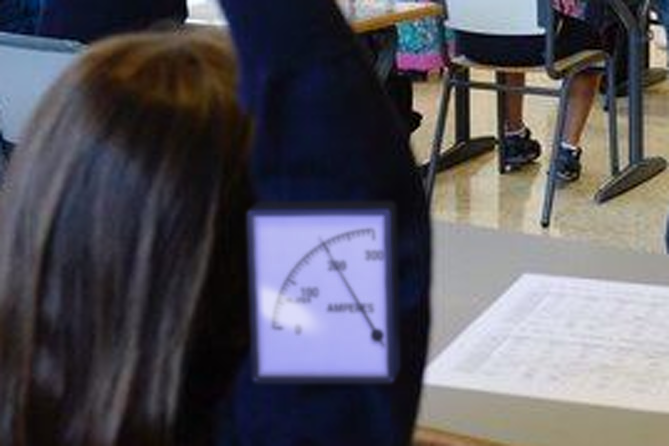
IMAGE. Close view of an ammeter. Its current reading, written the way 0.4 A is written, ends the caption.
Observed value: 200 A
